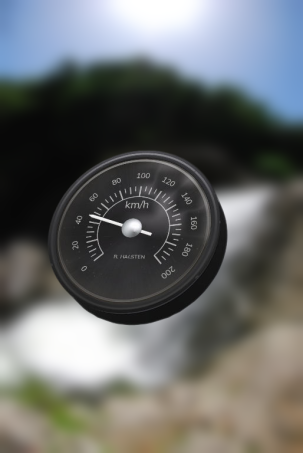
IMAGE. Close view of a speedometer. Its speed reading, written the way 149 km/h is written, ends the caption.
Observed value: 45 km/h
